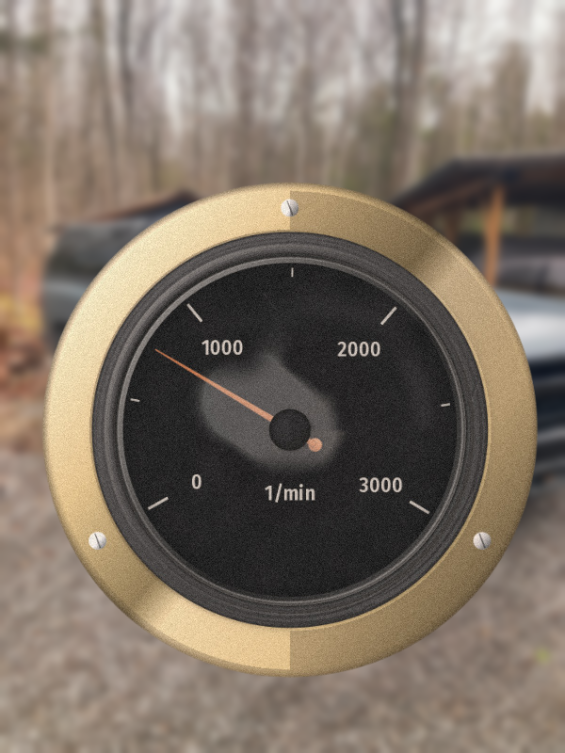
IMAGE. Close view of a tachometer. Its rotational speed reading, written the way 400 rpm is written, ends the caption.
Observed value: 750 rpm
